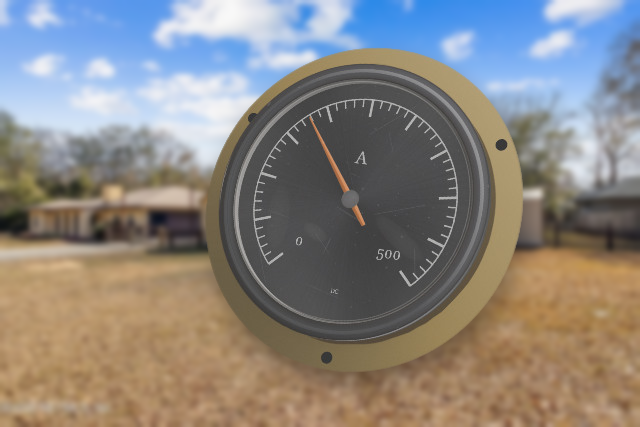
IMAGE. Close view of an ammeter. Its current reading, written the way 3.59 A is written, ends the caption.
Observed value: 180 A
